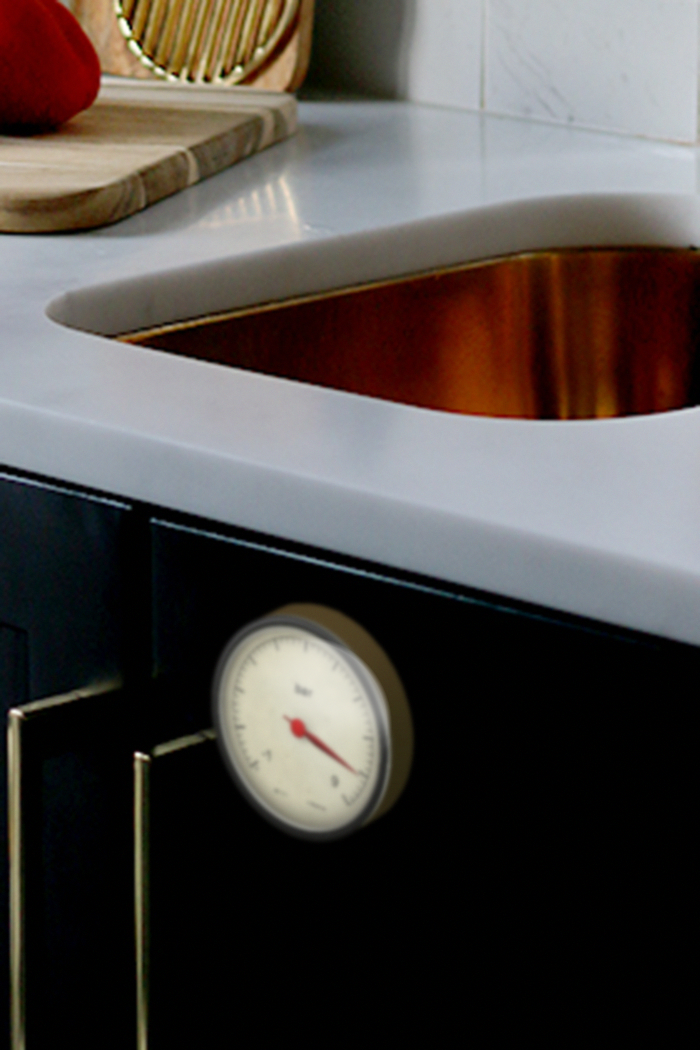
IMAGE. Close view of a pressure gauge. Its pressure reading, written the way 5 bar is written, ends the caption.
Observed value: 8 bar
